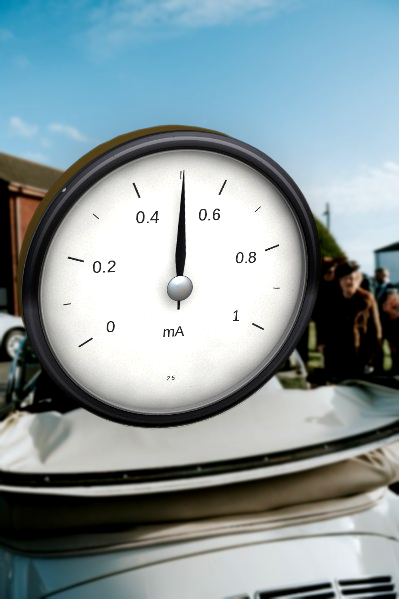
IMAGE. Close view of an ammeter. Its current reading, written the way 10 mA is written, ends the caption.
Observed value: 0.5 mA
